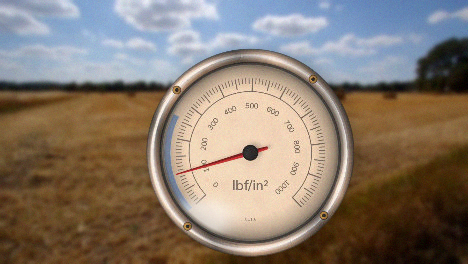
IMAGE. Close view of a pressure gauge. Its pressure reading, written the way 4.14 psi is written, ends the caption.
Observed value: 100 psi
